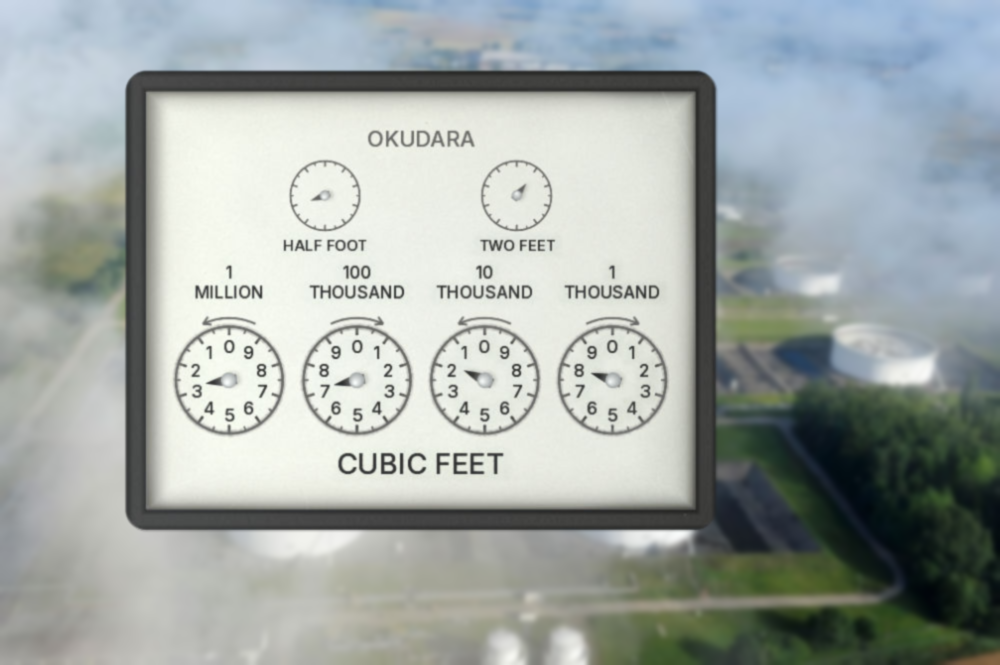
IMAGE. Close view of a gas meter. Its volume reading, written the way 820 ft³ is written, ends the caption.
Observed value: 271800 ft³
